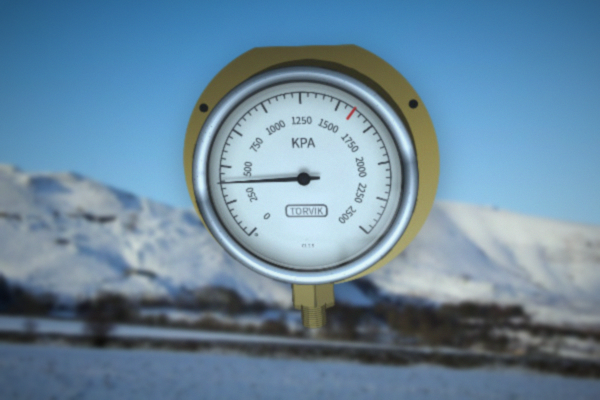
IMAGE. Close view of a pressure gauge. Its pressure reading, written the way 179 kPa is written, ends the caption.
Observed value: 400 kPa
